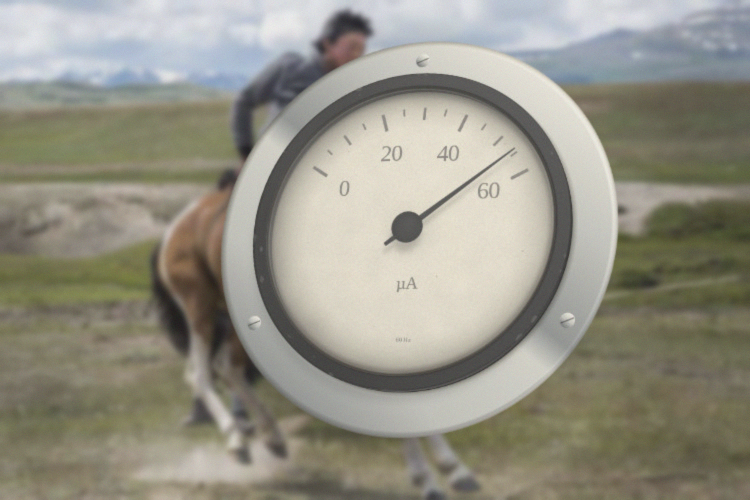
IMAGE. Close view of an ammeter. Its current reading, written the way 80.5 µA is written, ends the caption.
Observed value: 55 µA
